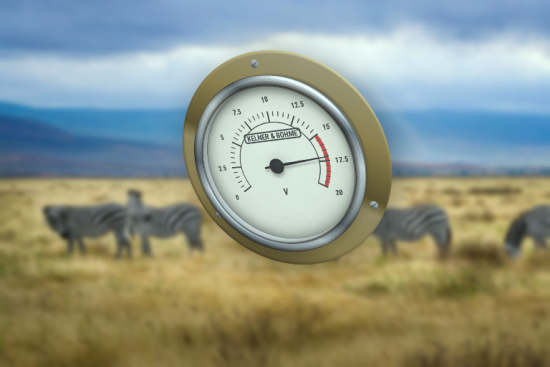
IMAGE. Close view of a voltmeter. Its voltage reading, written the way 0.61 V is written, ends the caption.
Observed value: 17 V
